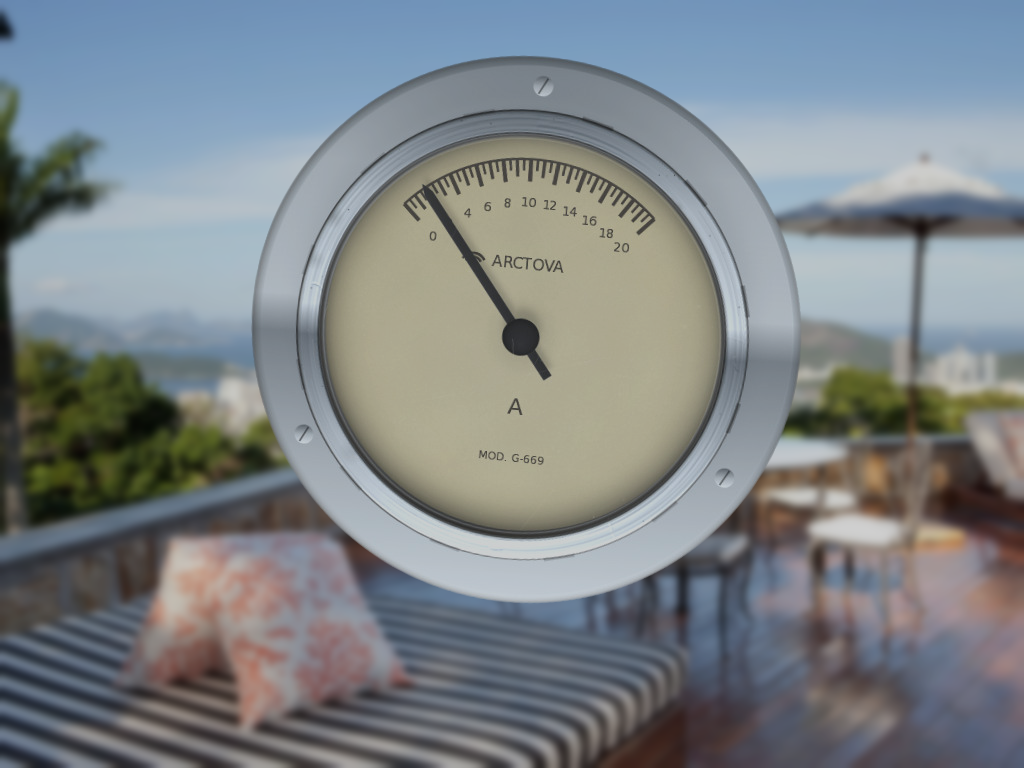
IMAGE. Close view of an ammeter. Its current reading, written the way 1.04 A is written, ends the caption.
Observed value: 2 A
